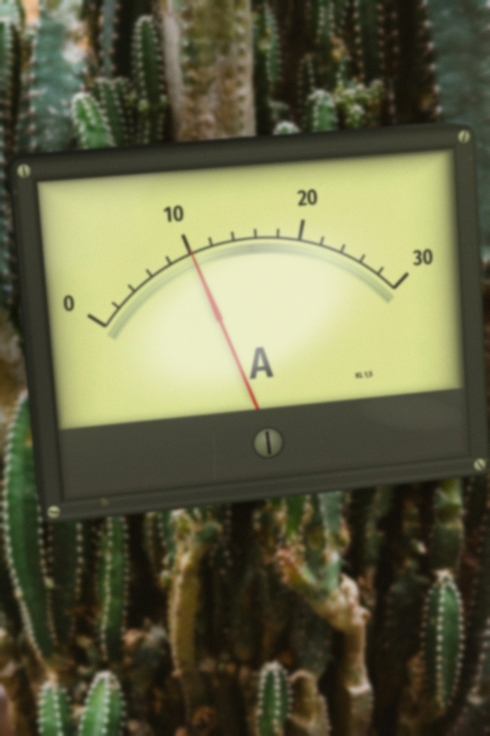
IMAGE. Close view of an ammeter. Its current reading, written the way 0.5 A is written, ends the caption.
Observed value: 10 A
